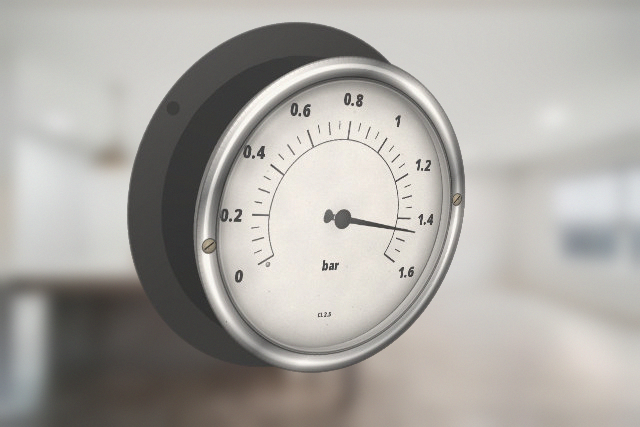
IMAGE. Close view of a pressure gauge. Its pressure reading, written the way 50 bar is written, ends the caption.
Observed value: 1.45 bar
